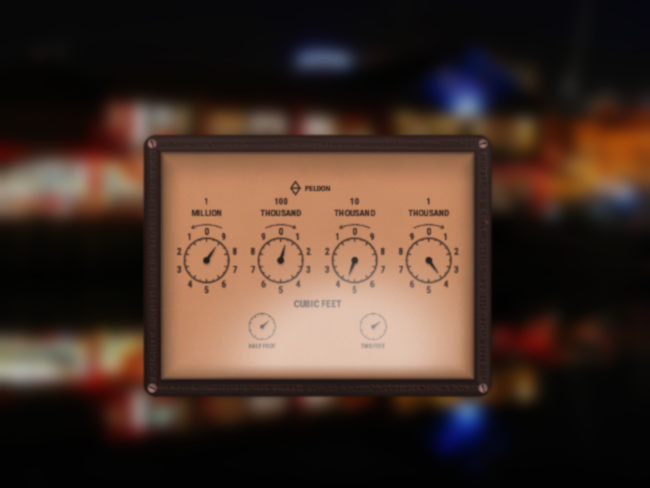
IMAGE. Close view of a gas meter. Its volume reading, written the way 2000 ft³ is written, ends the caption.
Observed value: 904400 ft³
